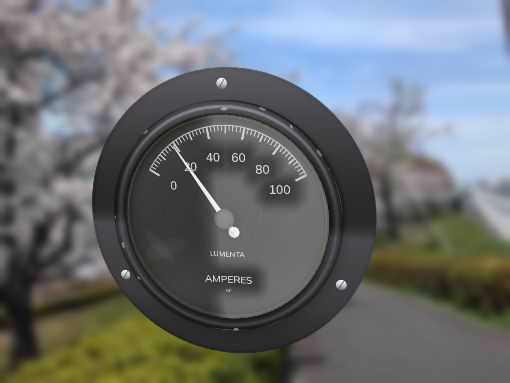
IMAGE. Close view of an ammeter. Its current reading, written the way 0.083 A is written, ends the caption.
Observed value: 20 A
